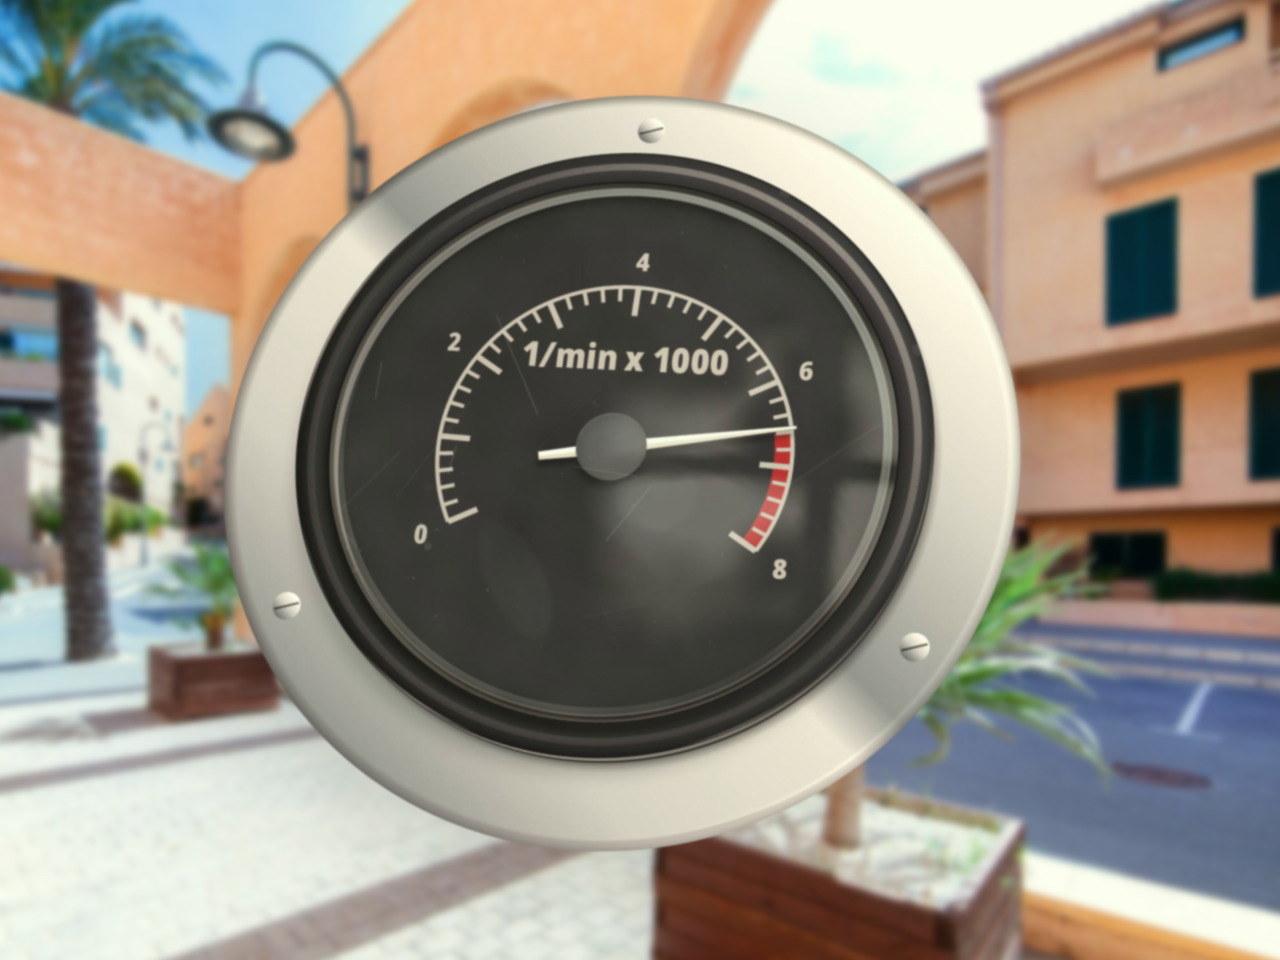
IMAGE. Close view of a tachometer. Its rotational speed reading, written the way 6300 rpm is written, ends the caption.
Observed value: 6600 rpm
